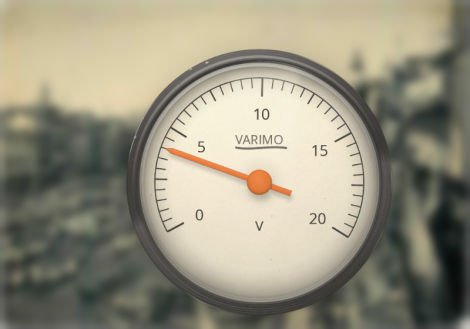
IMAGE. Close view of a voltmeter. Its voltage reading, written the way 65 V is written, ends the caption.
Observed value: 4 V
